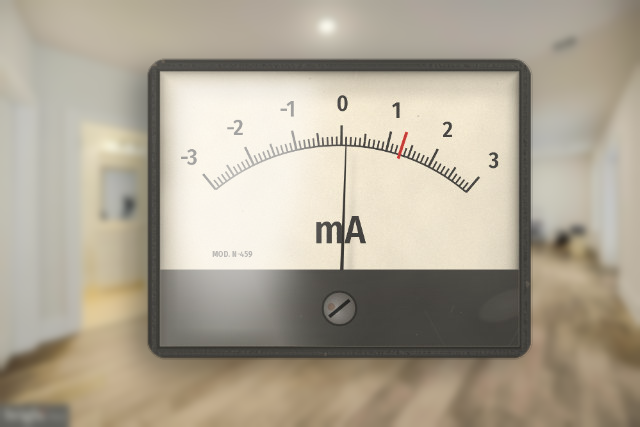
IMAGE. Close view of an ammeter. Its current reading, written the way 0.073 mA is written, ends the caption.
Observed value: 0.1 mA
